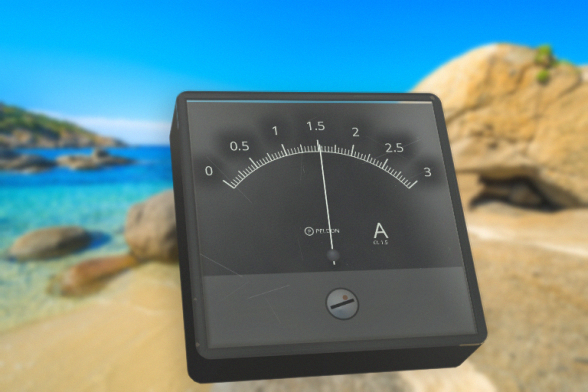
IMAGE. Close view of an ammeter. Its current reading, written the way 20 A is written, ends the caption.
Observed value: 1.5 A
